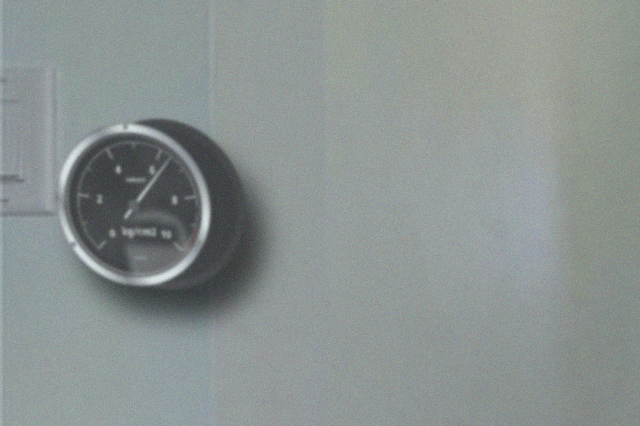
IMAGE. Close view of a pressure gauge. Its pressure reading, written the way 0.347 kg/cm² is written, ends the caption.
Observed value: 6.5 kg/cm²
